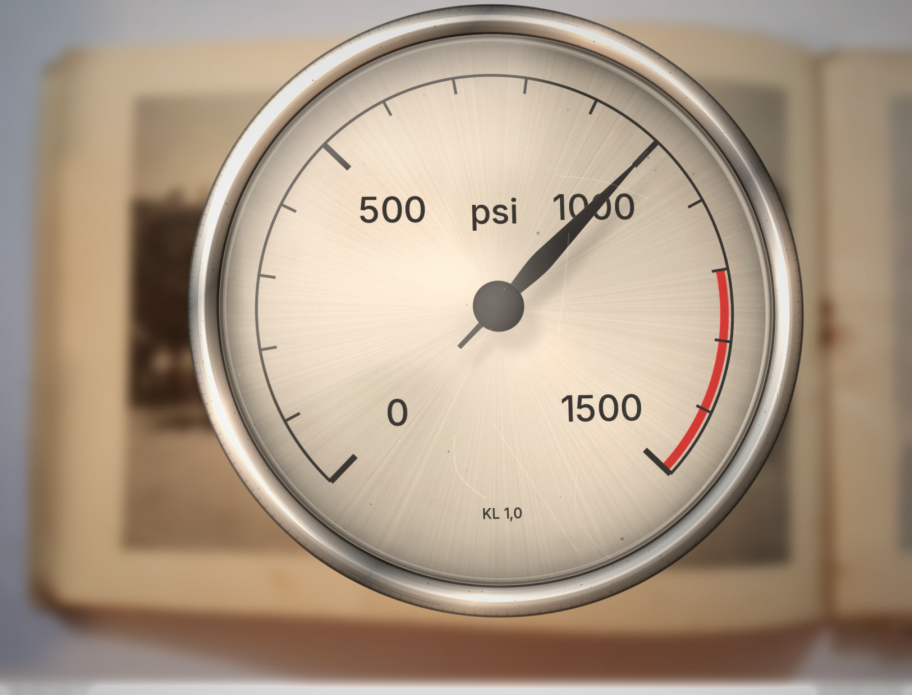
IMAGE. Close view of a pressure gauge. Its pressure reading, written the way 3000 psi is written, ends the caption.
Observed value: 1000 psi
